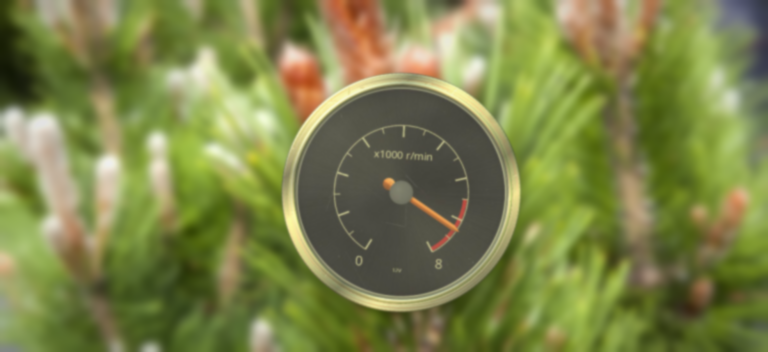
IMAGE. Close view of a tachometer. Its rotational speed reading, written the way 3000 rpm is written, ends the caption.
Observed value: 7250 rpm
